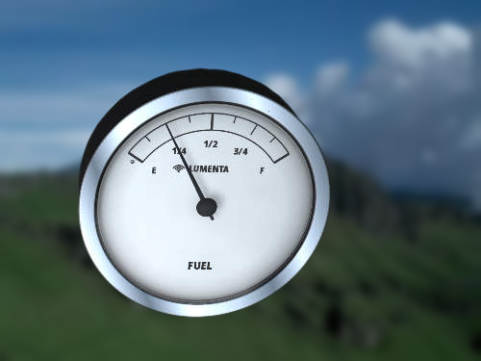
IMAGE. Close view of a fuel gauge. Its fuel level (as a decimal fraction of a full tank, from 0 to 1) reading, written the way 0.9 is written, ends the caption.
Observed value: 0.25
